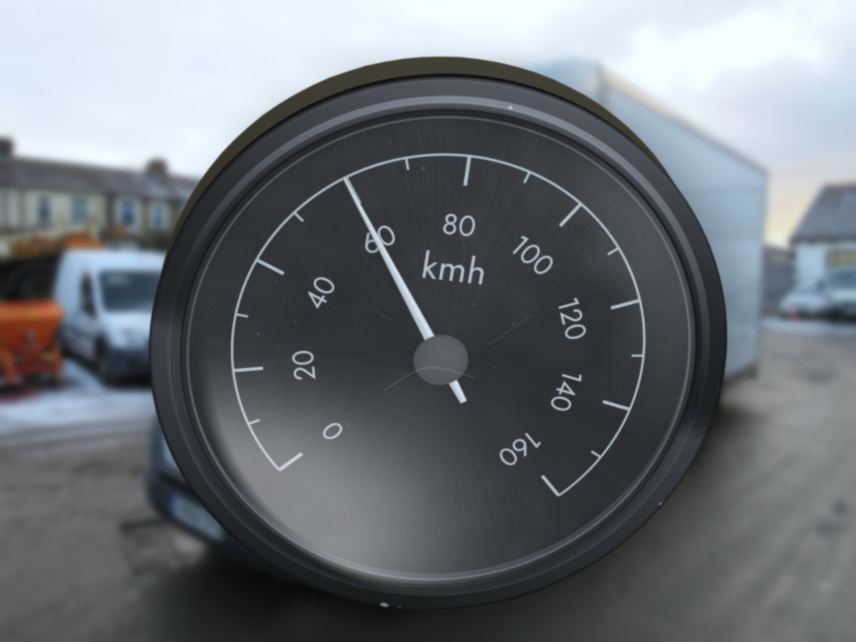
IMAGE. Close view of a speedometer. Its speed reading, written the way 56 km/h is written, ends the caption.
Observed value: 60 km/h
